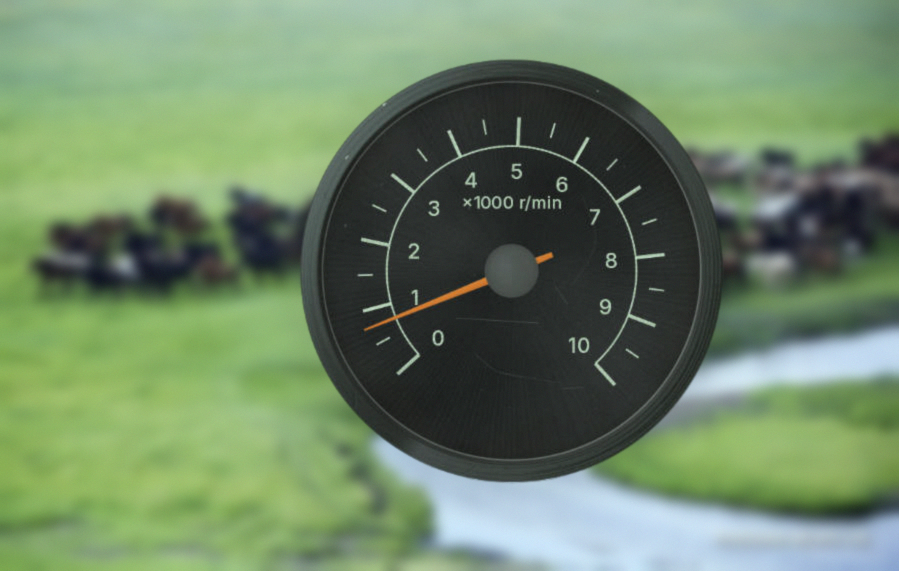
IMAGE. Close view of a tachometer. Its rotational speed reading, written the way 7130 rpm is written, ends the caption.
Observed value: 750 rpm
